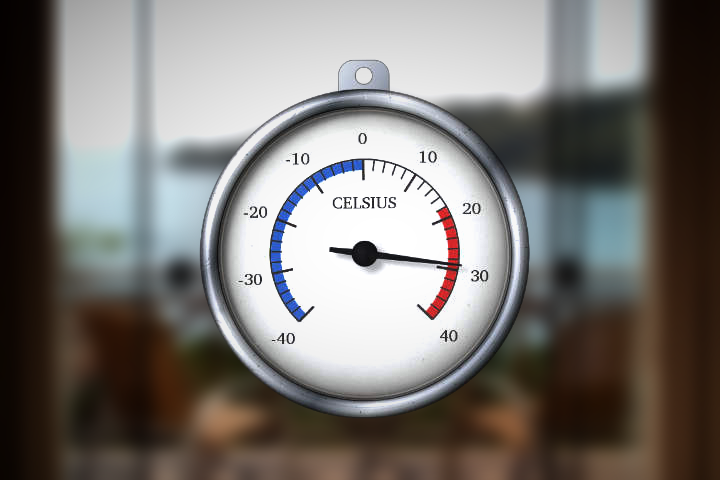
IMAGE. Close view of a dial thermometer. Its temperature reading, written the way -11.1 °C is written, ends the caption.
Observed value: 29 °C
